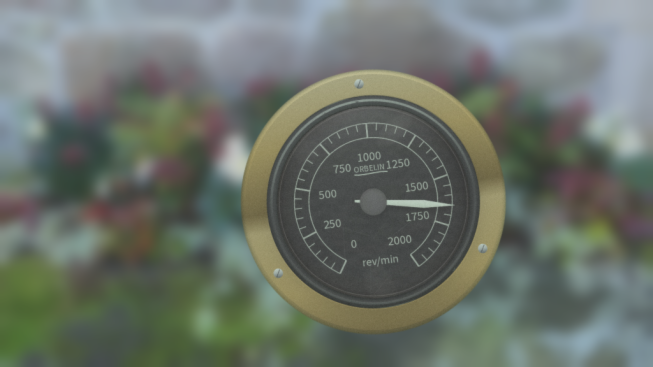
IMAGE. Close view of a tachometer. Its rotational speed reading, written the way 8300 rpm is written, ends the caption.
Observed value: 1650 rpm
